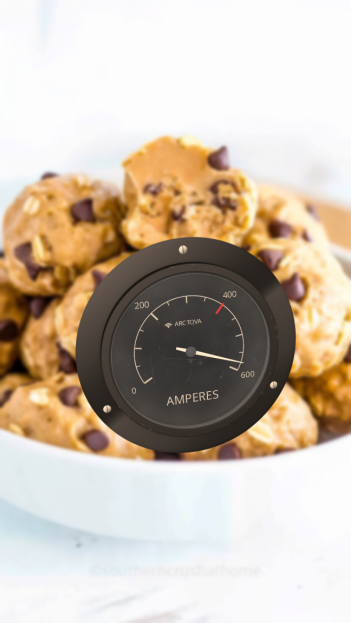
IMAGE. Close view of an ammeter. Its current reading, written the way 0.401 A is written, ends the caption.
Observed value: 575 A
